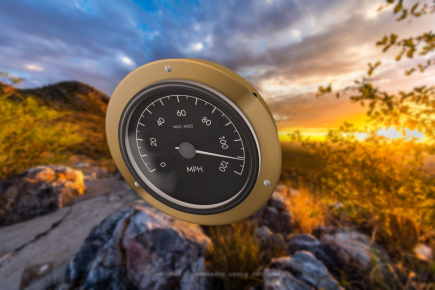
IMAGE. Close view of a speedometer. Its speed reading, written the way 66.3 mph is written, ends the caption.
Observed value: 110 mph
